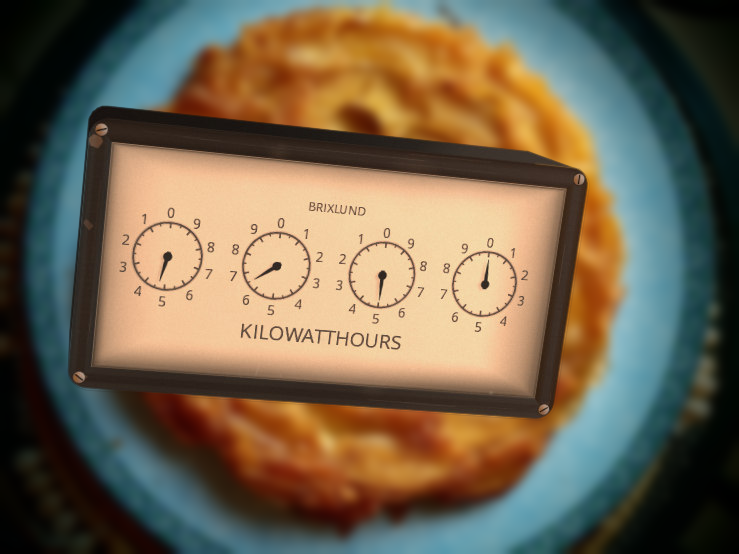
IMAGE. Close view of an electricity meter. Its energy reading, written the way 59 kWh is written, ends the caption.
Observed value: 4650 kWh
